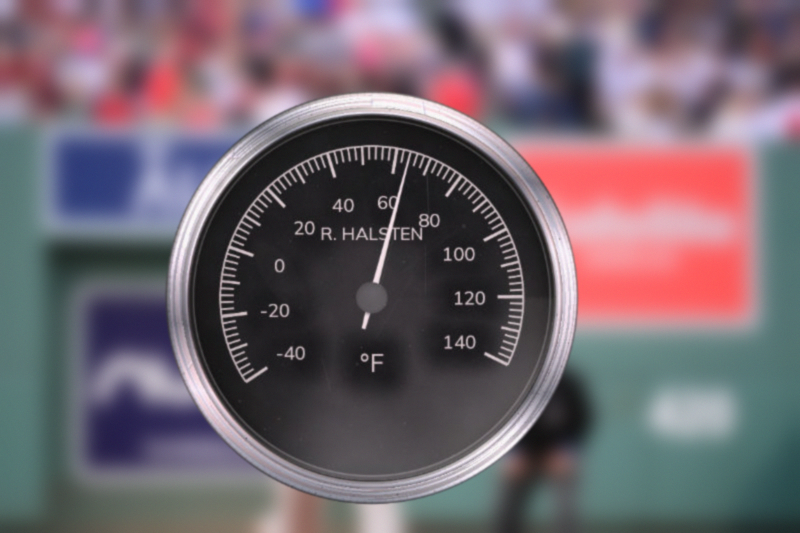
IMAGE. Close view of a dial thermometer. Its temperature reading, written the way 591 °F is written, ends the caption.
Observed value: 64 °F
